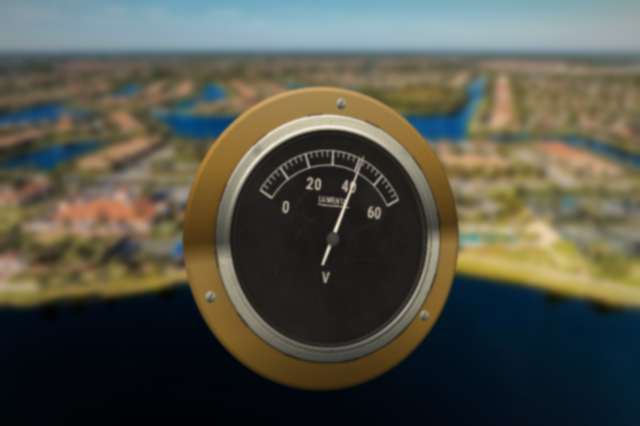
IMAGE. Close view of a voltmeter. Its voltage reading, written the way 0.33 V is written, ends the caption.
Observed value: 40 V
